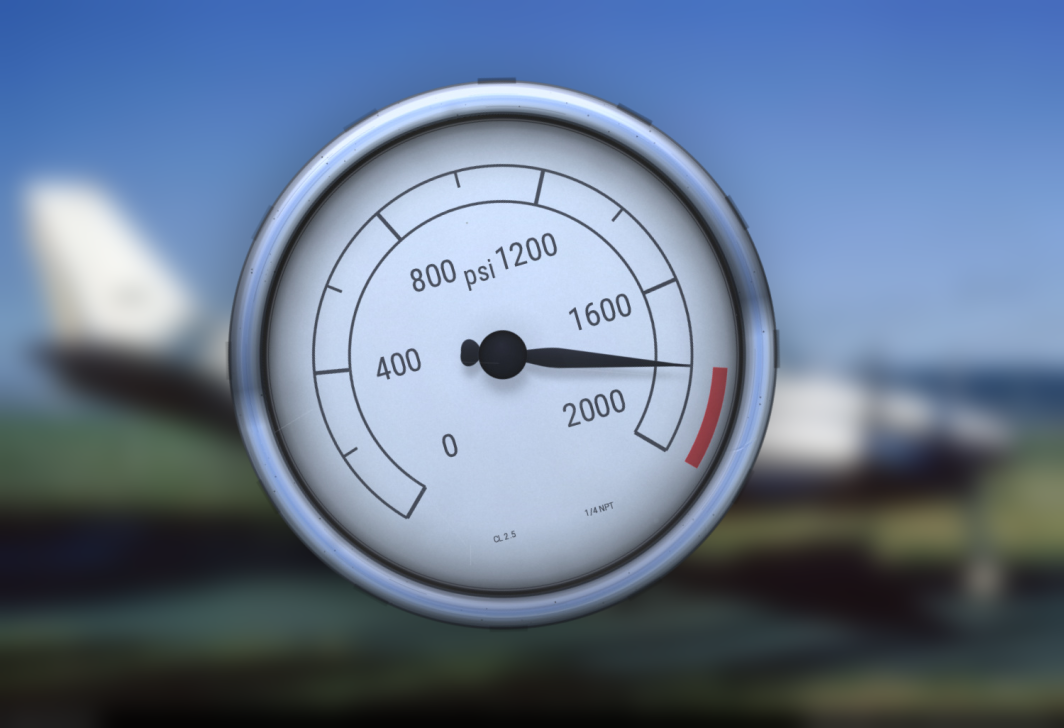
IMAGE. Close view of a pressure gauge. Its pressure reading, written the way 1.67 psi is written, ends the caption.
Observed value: 1800 psi
